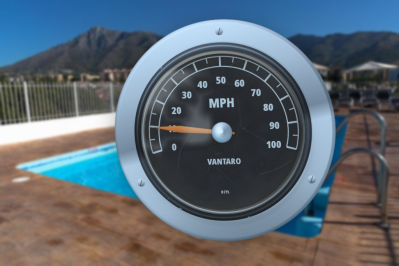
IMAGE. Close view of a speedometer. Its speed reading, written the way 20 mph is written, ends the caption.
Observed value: 10 mph
